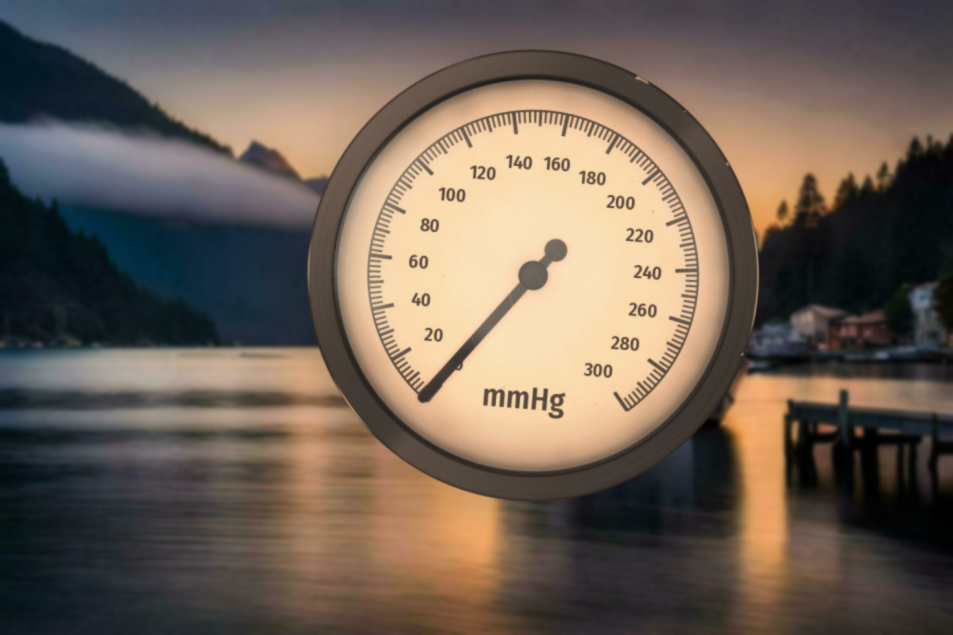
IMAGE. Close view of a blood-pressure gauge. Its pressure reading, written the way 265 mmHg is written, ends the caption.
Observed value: 2 mmHg
